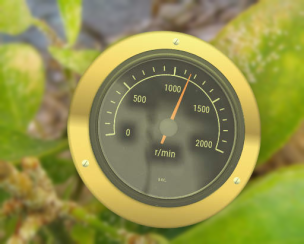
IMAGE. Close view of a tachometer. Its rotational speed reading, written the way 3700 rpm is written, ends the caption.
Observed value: 1150 rpm
